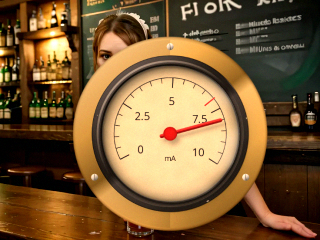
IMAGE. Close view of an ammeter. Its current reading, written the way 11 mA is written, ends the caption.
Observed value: 8 mA
